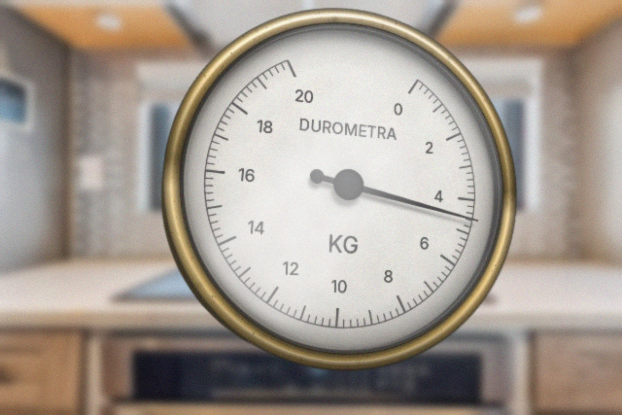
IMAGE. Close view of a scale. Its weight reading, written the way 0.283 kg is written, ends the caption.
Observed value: 4.6 kg
